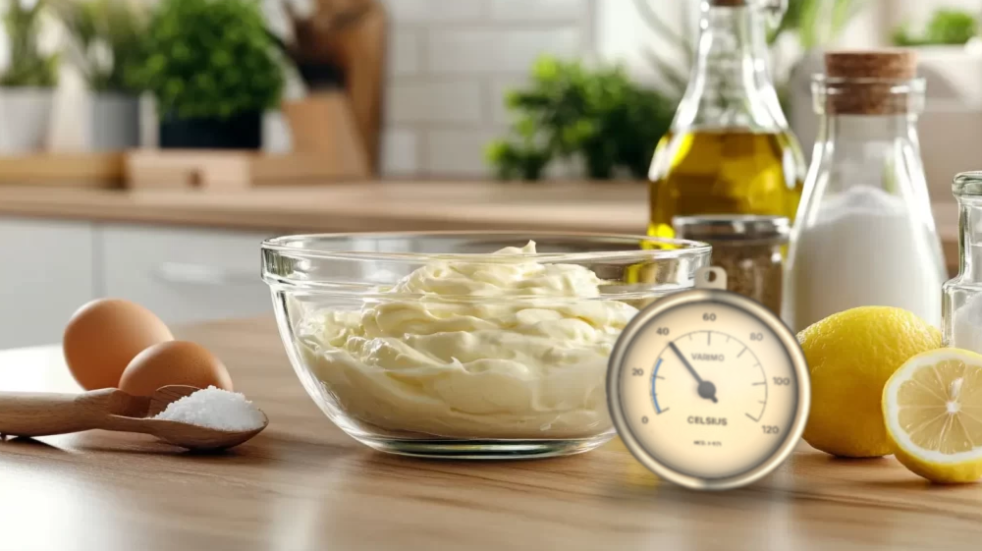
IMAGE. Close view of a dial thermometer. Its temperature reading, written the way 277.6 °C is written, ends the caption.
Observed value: 40 °C
